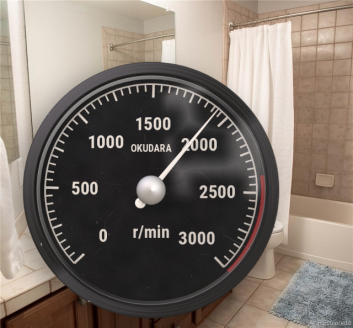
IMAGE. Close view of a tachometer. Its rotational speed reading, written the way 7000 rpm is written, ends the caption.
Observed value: 1925 rpm
